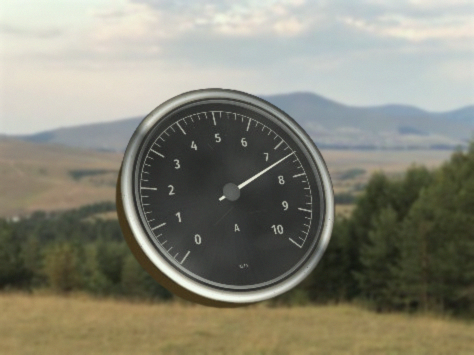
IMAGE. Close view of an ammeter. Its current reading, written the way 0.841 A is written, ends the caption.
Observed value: 7.4 A
